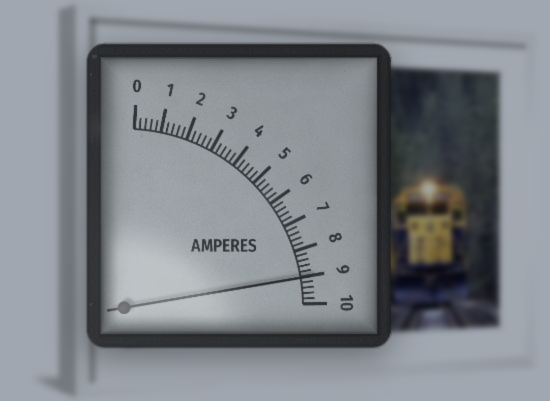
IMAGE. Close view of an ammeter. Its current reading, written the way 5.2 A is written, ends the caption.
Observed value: 9 A
